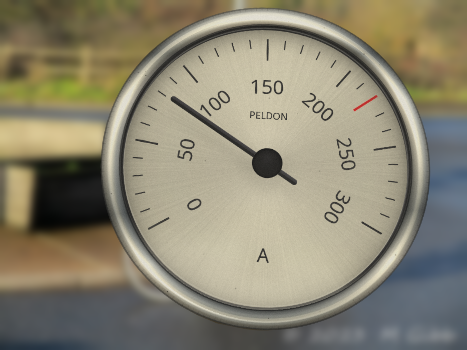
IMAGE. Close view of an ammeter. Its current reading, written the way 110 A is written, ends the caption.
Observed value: 80 A
